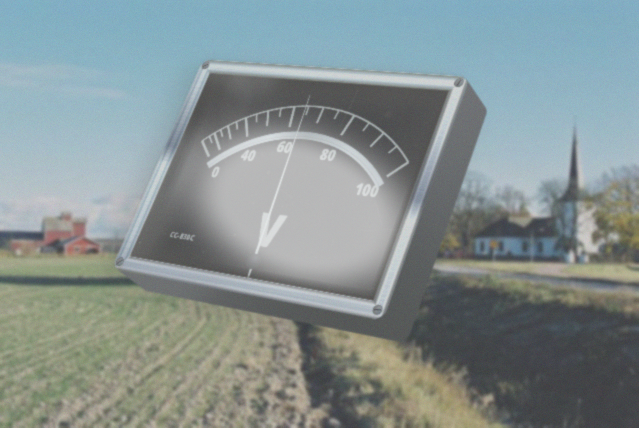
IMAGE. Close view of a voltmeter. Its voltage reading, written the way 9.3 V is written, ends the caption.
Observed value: 65 V
